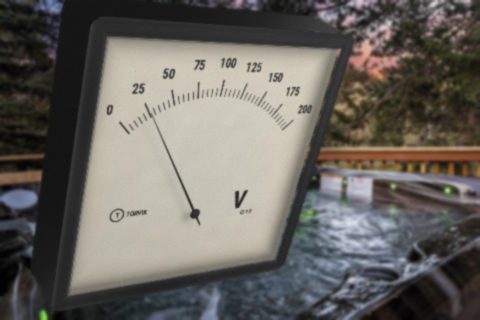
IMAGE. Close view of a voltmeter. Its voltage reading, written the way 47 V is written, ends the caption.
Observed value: 25 V
